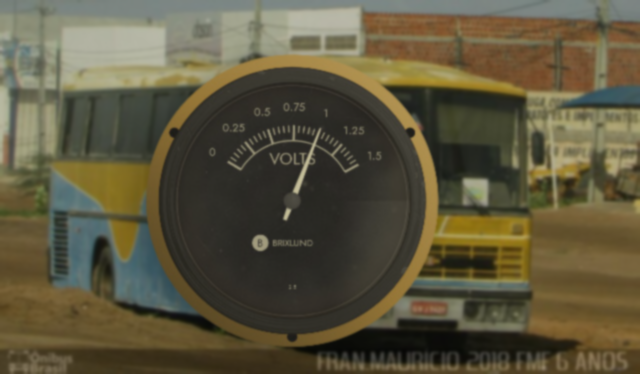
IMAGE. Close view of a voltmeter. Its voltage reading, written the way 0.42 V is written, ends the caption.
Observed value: 1 V
